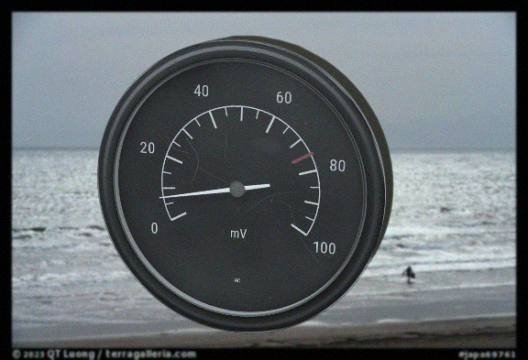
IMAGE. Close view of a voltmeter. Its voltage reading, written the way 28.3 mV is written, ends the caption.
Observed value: 7.5 mV
